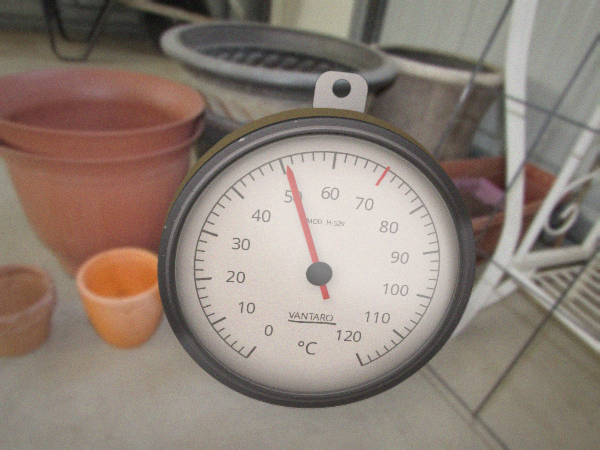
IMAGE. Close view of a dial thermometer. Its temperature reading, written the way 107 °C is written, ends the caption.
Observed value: 51 °C
